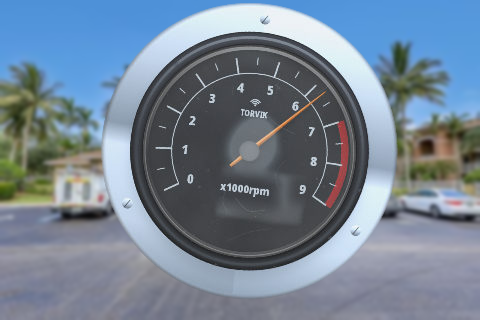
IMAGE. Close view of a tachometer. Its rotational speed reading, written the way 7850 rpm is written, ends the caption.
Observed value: 6250 rpm
